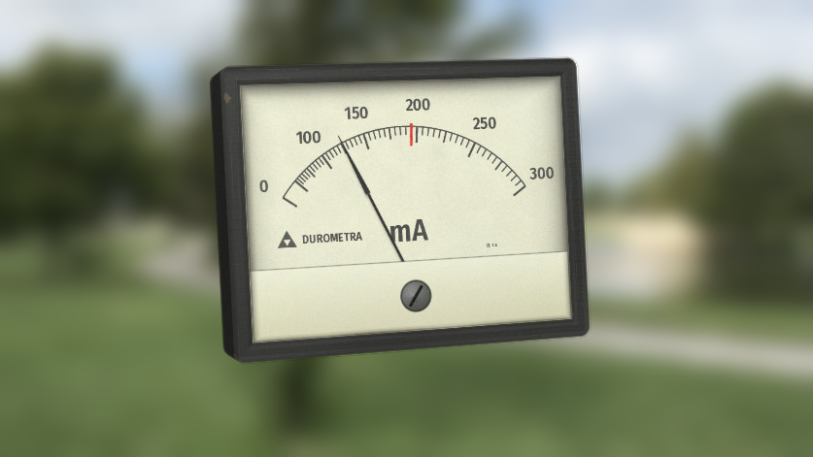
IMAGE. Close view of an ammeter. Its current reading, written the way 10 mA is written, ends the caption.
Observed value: 125 mA
